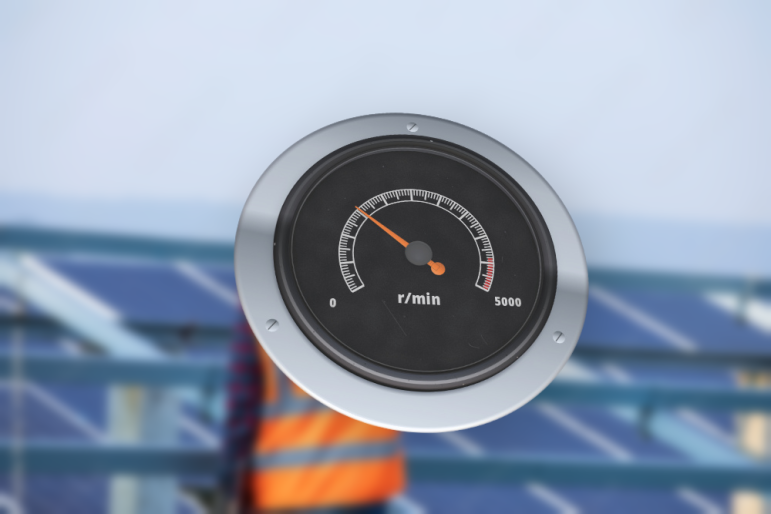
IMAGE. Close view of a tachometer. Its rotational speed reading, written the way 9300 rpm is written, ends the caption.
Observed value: 1500 rpm
